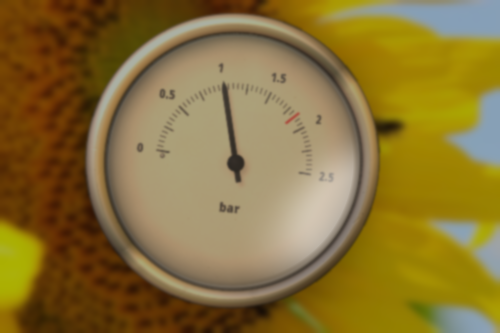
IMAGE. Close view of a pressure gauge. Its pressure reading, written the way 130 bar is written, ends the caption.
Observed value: 1 bar
